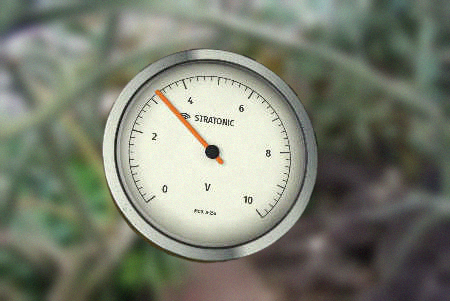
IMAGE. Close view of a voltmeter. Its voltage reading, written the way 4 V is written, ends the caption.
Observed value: 3.2 V
